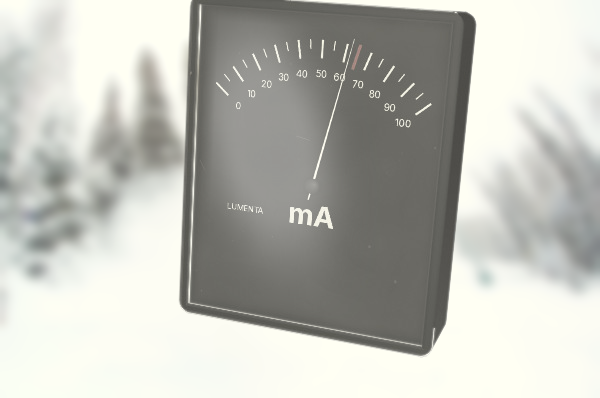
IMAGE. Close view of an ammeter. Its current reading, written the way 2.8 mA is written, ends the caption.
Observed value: 62.5 mA
